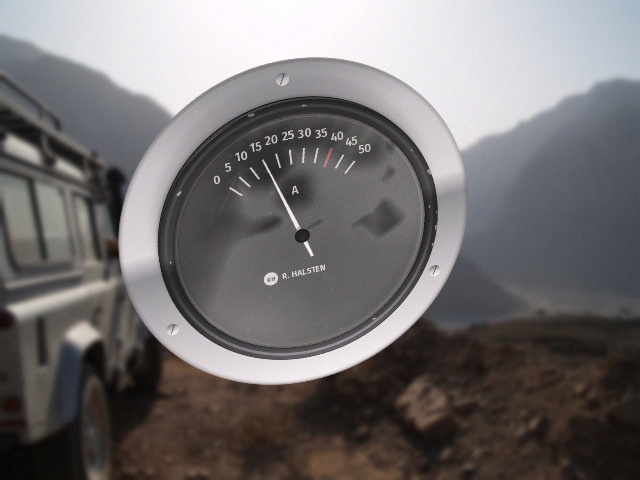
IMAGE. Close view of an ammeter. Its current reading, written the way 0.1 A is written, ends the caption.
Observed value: 15 A
